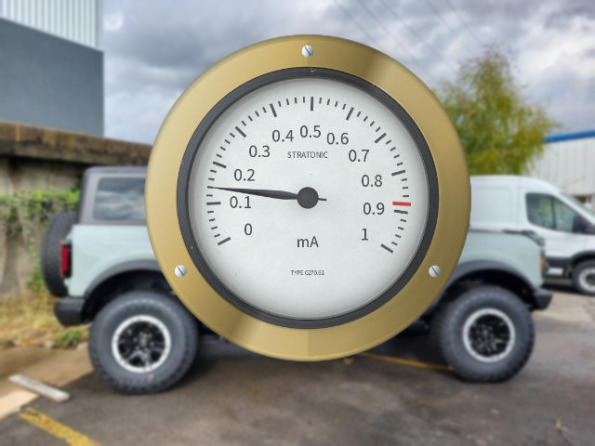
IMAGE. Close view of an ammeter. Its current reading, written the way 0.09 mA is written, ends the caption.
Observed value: 0.14 mA
